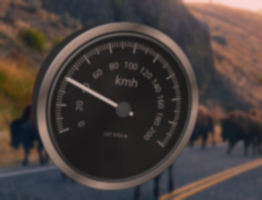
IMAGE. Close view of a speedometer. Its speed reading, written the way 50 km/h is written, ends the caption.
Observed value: 40 km/h
